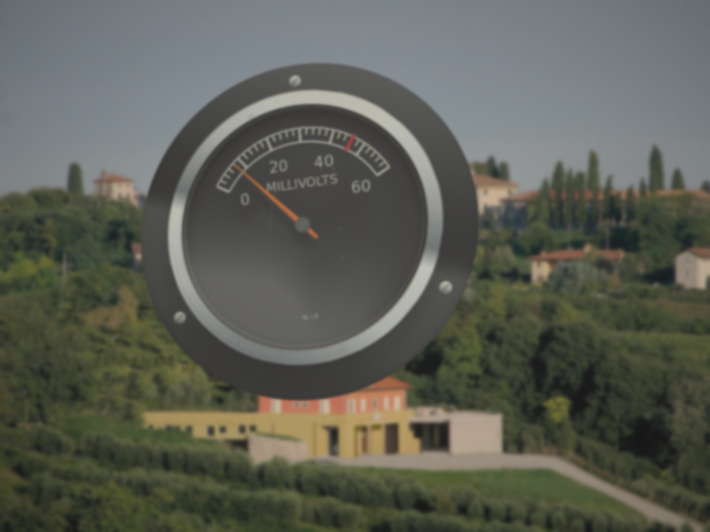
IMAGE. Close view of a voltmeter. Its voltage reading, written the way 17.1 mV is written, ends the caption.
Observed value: 8 mV
